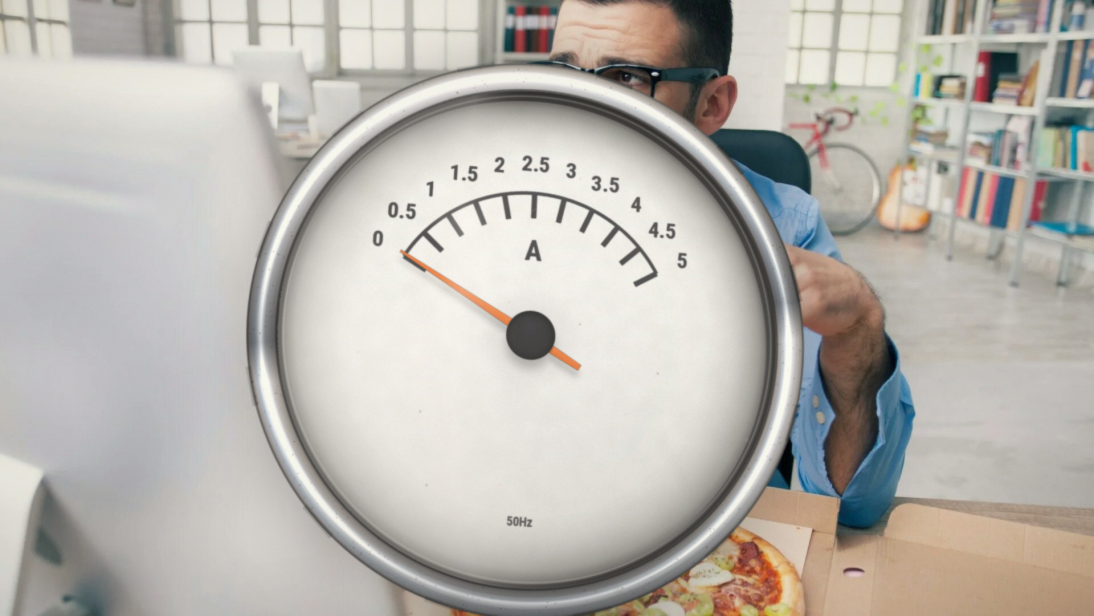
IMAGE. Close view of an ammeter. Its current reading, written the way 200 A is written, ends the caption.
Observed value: 0 A
